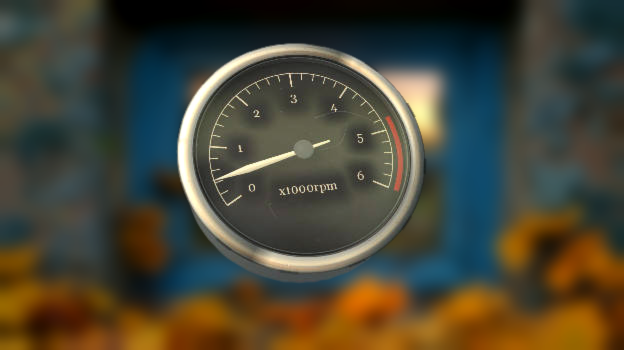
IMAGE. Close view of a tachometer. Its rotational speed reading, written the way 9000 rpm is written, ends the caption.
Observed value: 400 rpm
